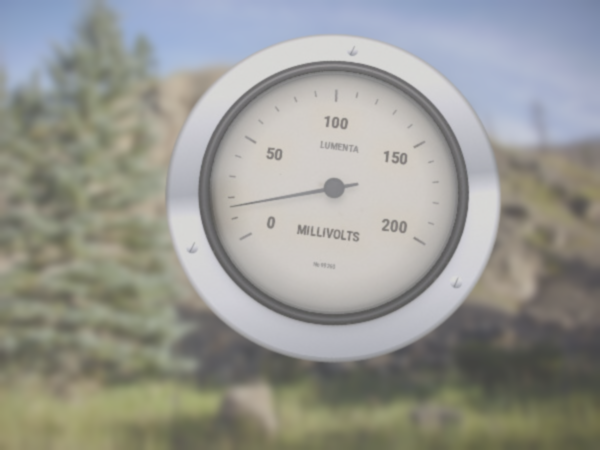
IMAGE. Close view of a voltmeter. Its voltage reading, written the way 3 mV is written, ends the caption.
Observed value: 15 mV
